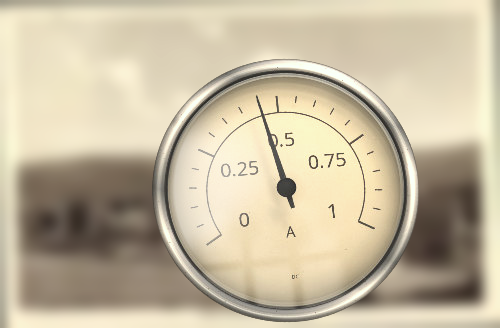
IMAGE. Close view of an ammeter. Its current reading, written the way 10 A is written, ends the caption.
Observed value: 0.45 A
